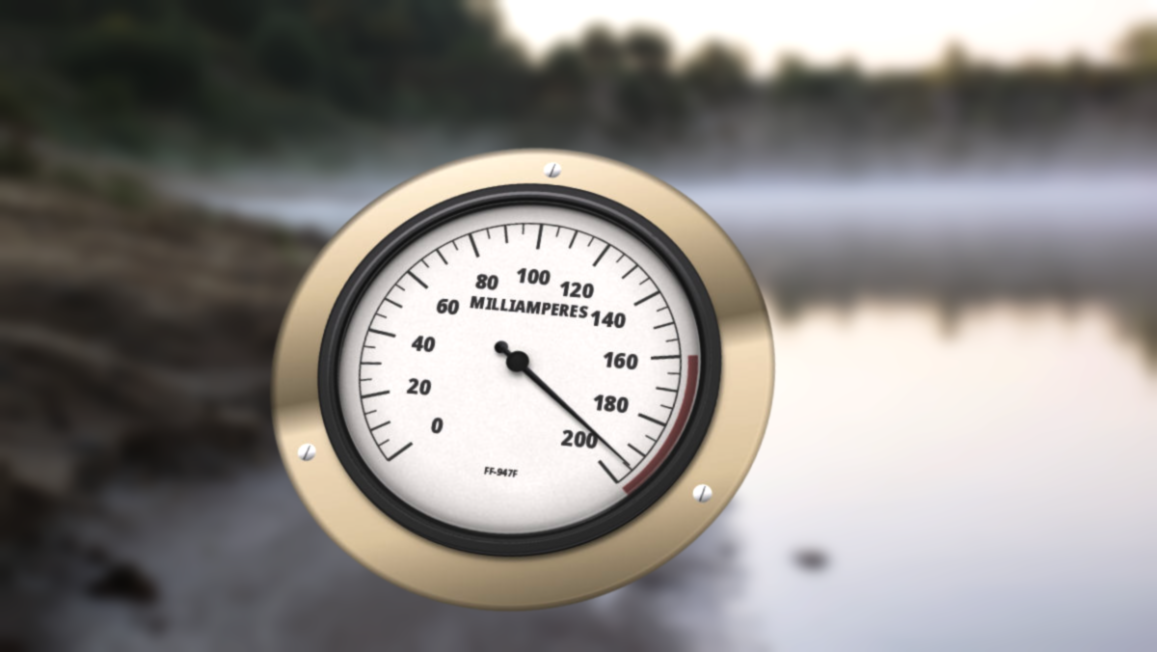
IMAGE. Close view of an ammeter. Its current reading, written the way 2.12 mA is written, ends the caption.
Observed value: 195 mA
